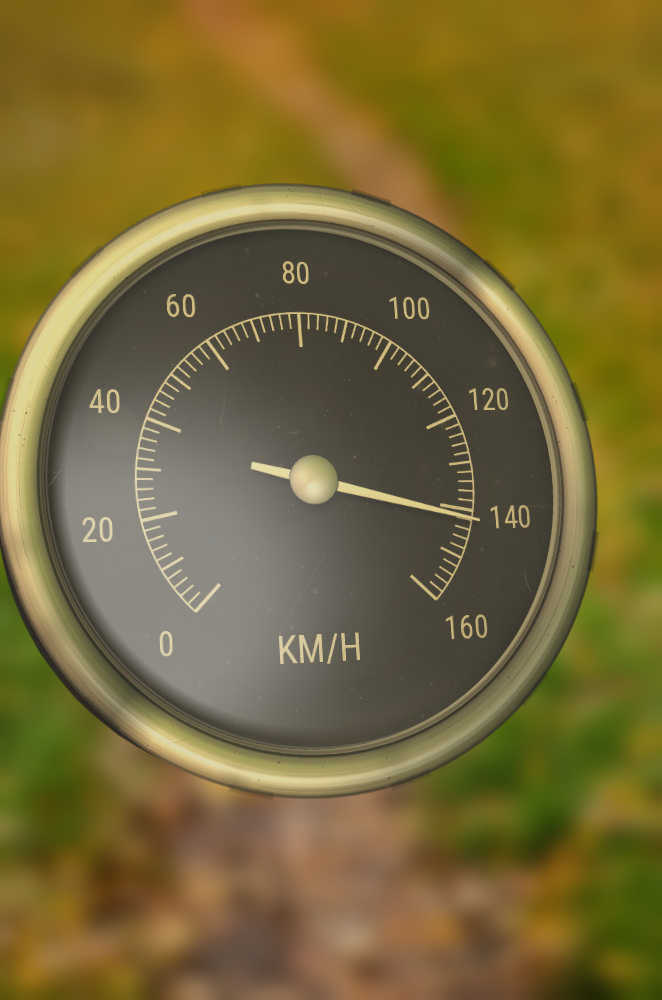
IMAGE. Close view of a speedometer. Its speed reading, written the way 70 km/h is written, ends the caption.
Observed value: 142 km/h
